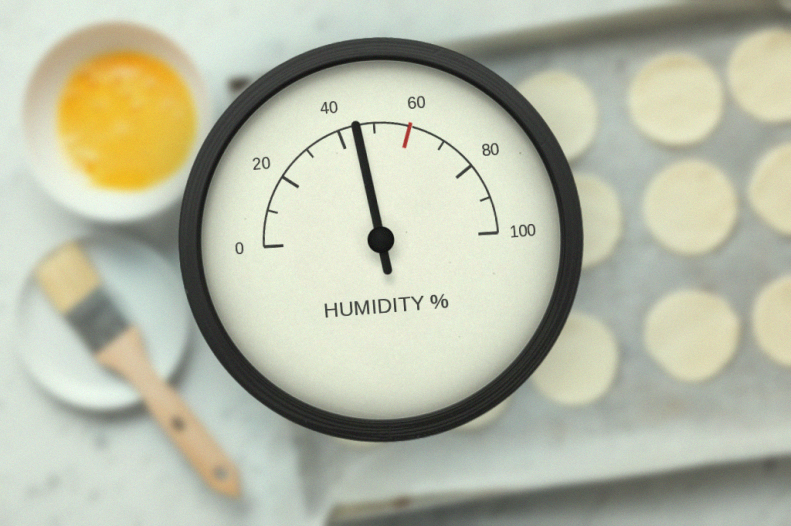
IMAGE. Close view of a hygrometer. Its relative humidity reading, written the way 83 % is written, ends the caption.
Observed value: 45 %
